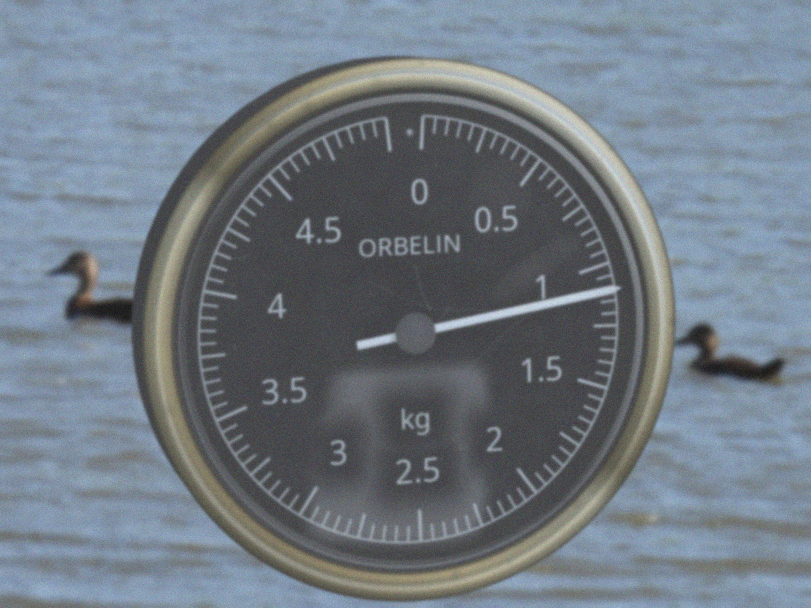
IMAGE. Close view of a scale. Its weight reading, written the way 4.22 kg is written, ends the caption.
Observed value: 1.1 kg
